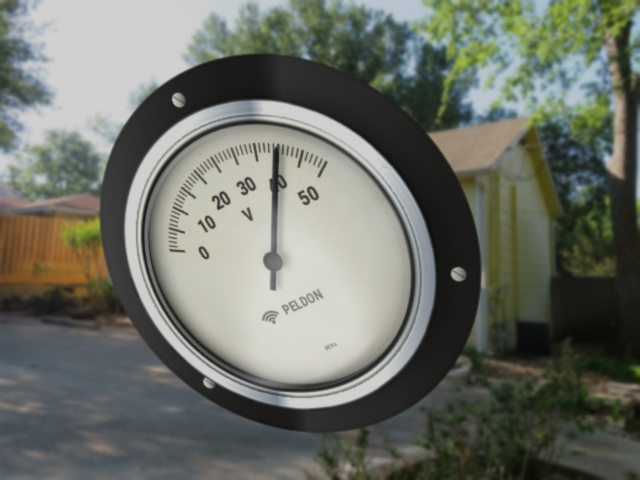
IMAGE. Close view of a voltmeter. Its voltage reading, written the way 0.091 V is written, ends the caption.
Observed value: 40 V
